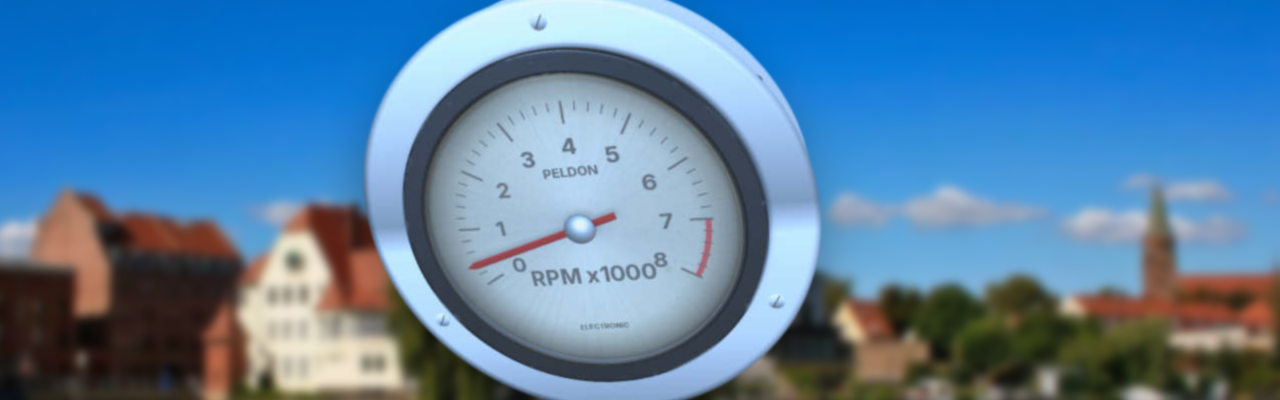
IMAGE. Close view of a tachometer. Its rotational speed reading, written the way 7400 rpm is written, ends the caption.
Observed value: 400 rpm
